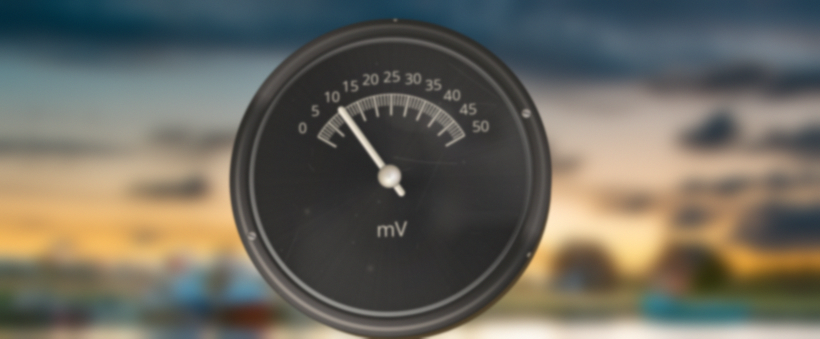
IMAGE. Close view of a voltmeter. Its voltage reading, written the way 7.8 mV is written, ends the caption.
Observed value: 10 mV
